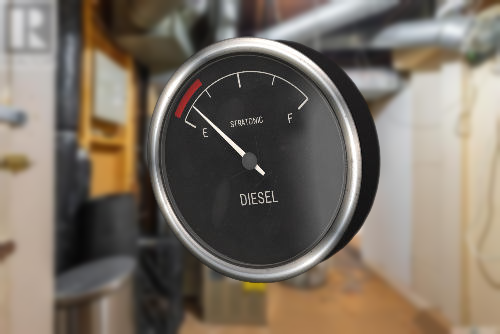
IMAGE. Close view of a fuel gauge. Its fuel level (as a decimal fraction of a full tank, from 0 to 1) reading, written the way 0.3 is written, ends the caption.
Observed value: 0.125
